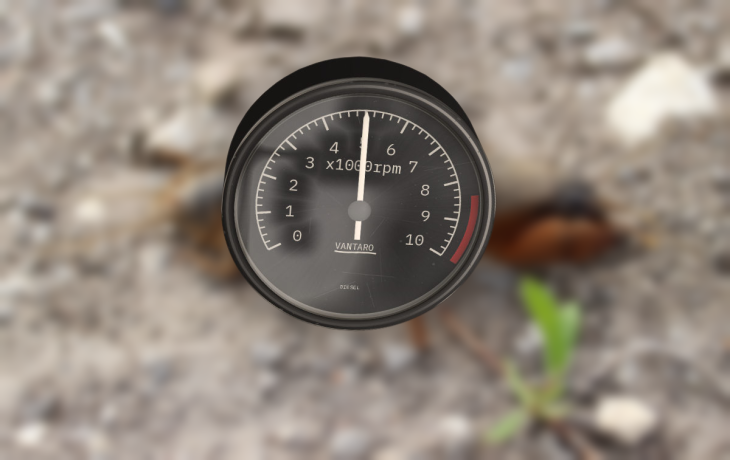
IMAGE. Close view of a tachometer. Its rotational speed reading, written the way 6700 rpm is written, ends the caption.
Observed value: 5000 rpm
